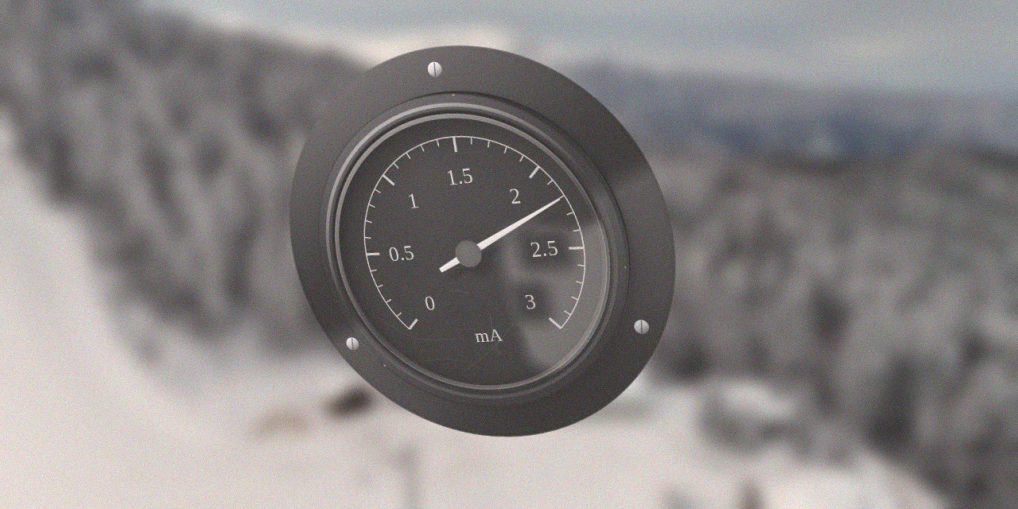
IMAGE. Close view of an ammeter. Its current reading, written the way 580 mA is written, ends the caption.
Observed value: 2.2 mA
